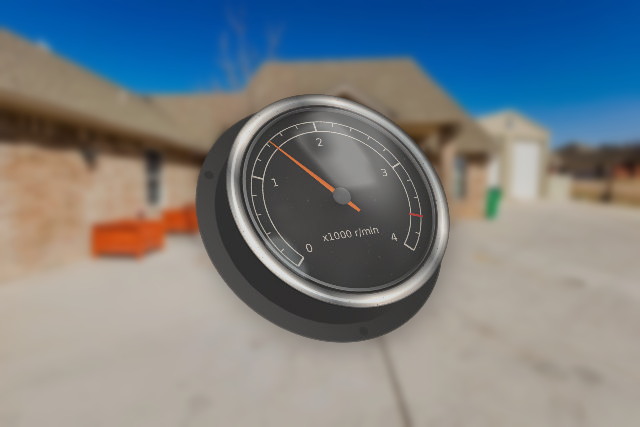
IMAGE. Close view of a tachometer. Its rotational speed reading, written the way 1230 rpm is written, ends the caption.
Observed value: 1400 rpm
